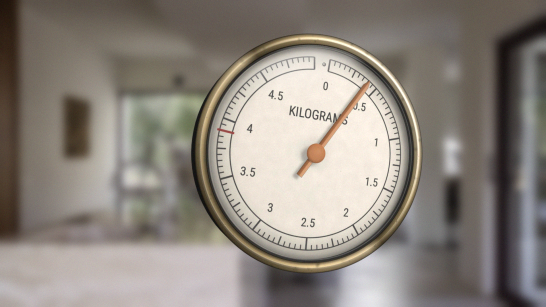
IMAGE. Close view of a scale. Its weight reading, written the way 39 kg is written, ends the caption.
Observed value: 0.4 kg
